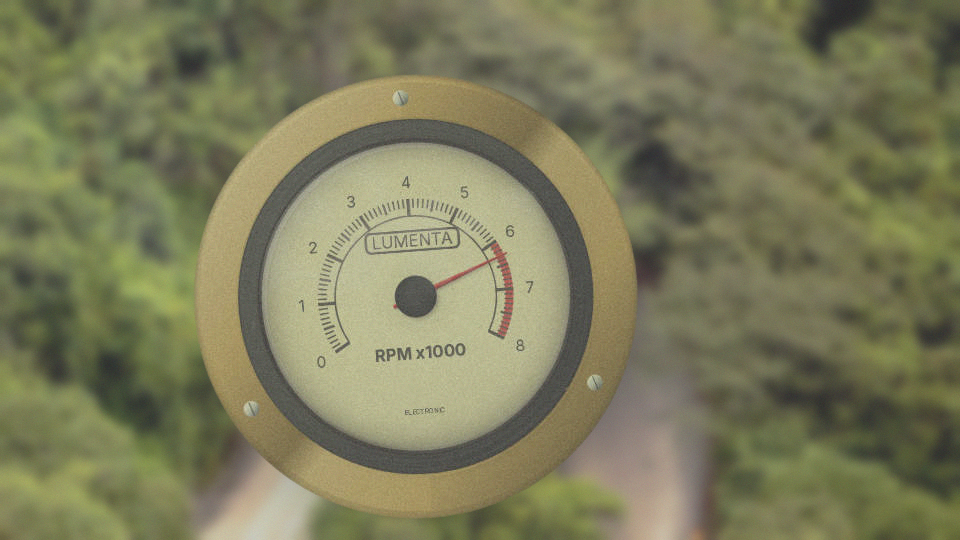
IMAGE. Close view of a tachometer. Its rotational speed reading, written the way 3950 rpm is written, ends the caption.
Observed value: 6300 rpm
